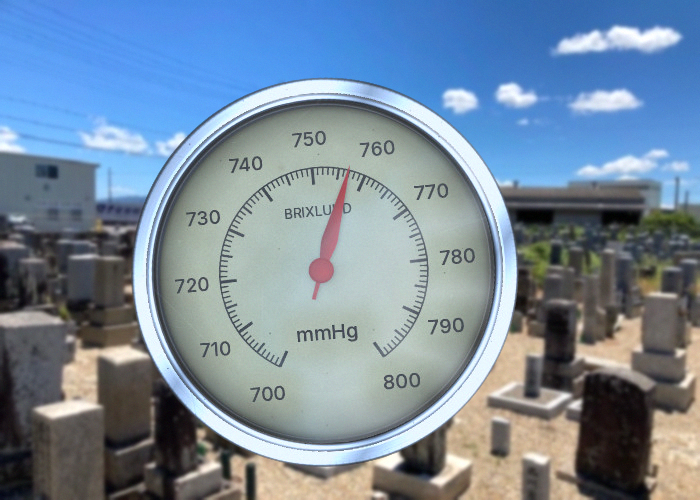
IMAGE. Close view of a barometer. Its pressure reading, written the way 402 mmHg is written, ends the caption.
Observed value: 757 mmHg
